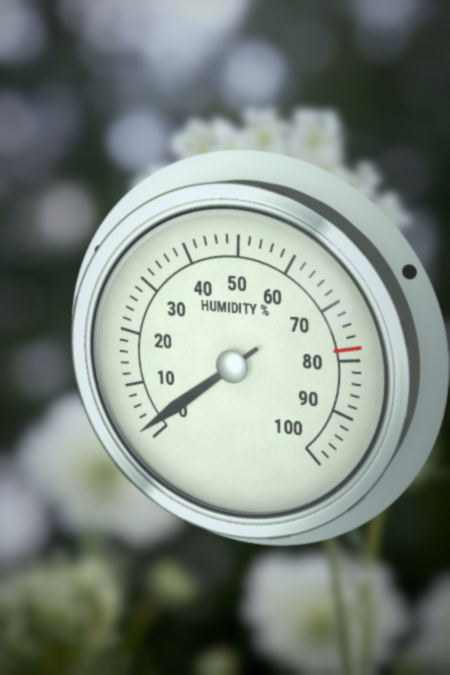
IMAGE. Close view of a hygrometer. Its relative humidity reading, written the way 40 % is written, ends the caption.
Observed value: 2 %
